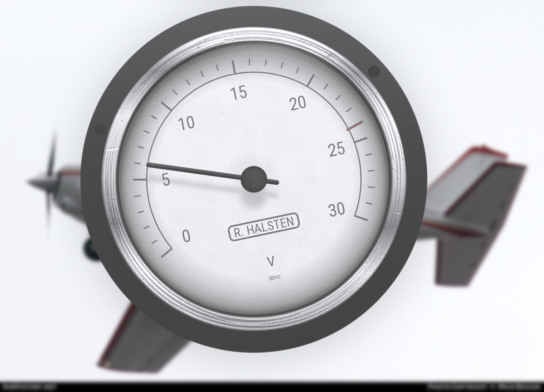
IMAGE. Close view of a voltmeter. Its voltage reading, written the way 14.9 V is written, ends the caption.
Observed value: 6 V
